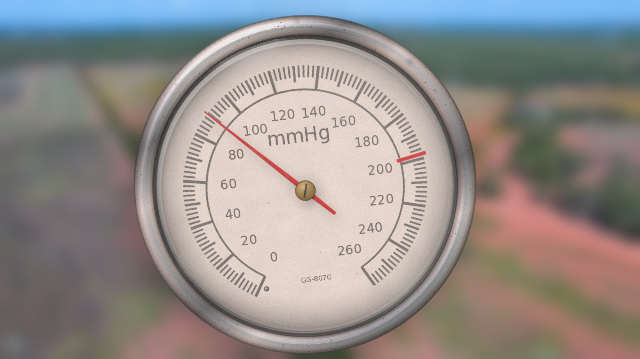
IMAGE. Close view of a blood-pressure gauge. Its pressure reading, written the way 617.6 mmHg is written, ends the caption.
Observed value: 90 mmHg
